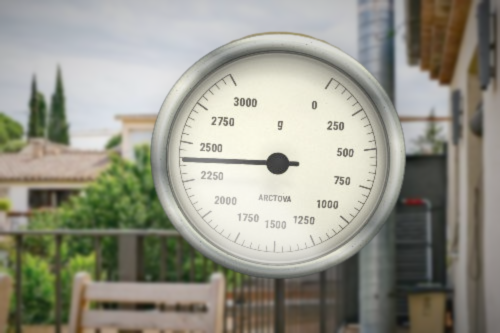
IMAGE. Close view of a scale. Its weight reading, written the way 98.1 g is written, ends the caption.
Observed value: 2400 g
